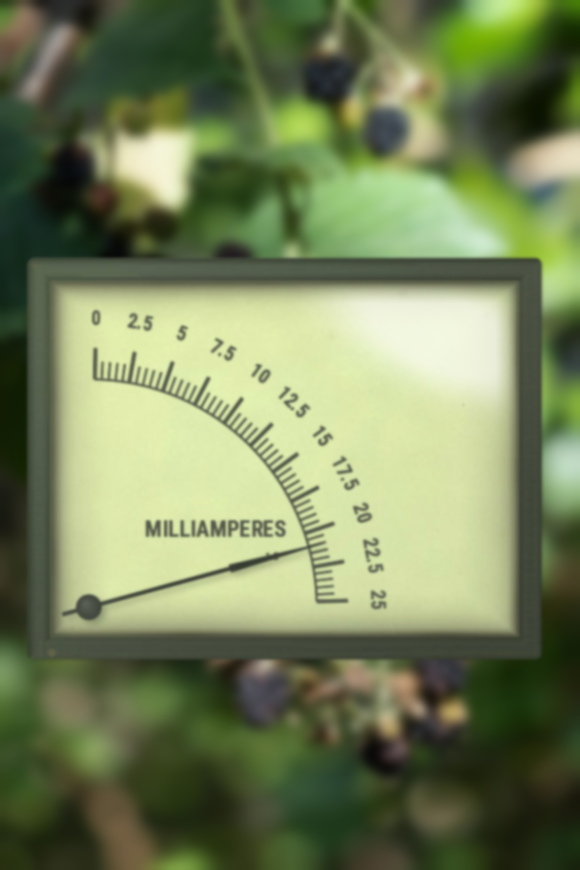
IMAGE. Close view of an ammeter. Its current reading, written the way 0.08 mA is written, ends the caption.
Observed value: 21 mA
